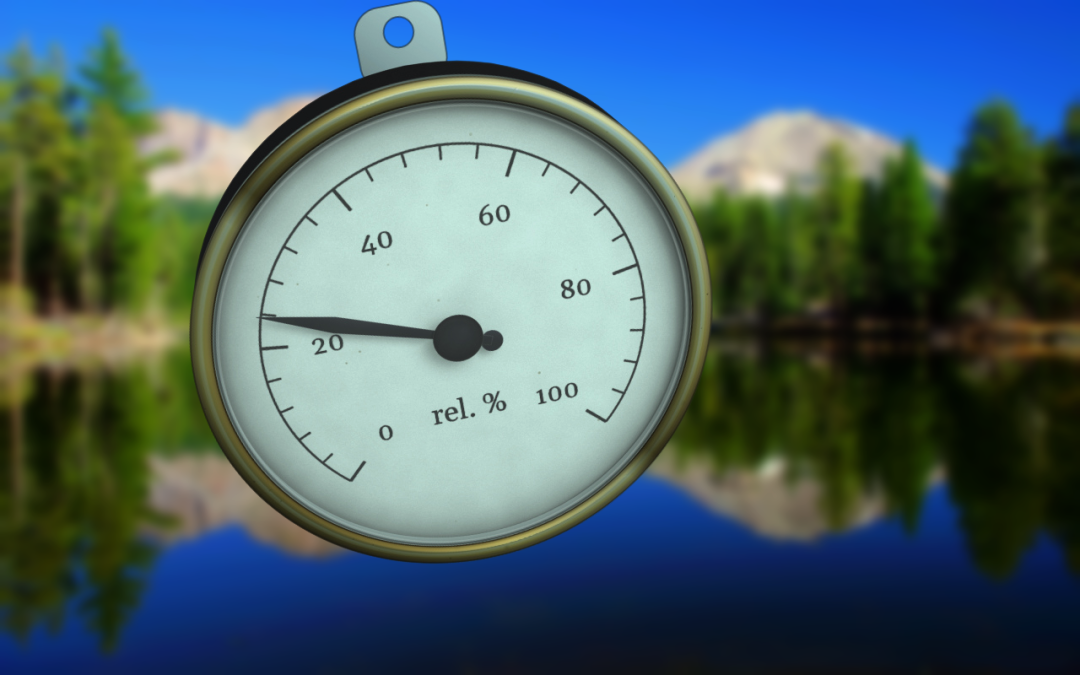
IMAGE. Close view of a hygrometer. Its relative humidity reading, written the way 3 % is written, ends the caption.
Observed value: 24 %
